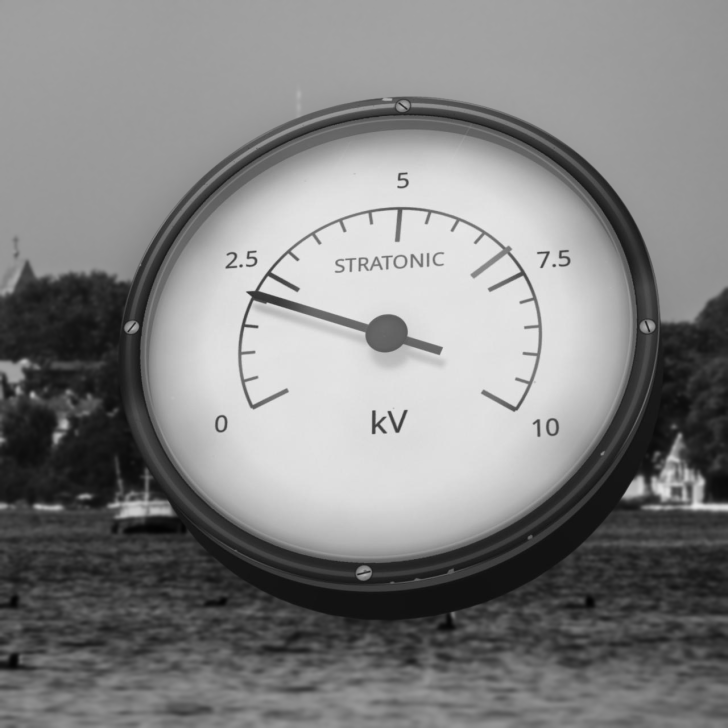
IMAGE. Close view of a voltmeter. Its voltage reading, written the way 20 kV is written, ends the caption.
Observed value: 2 kV
